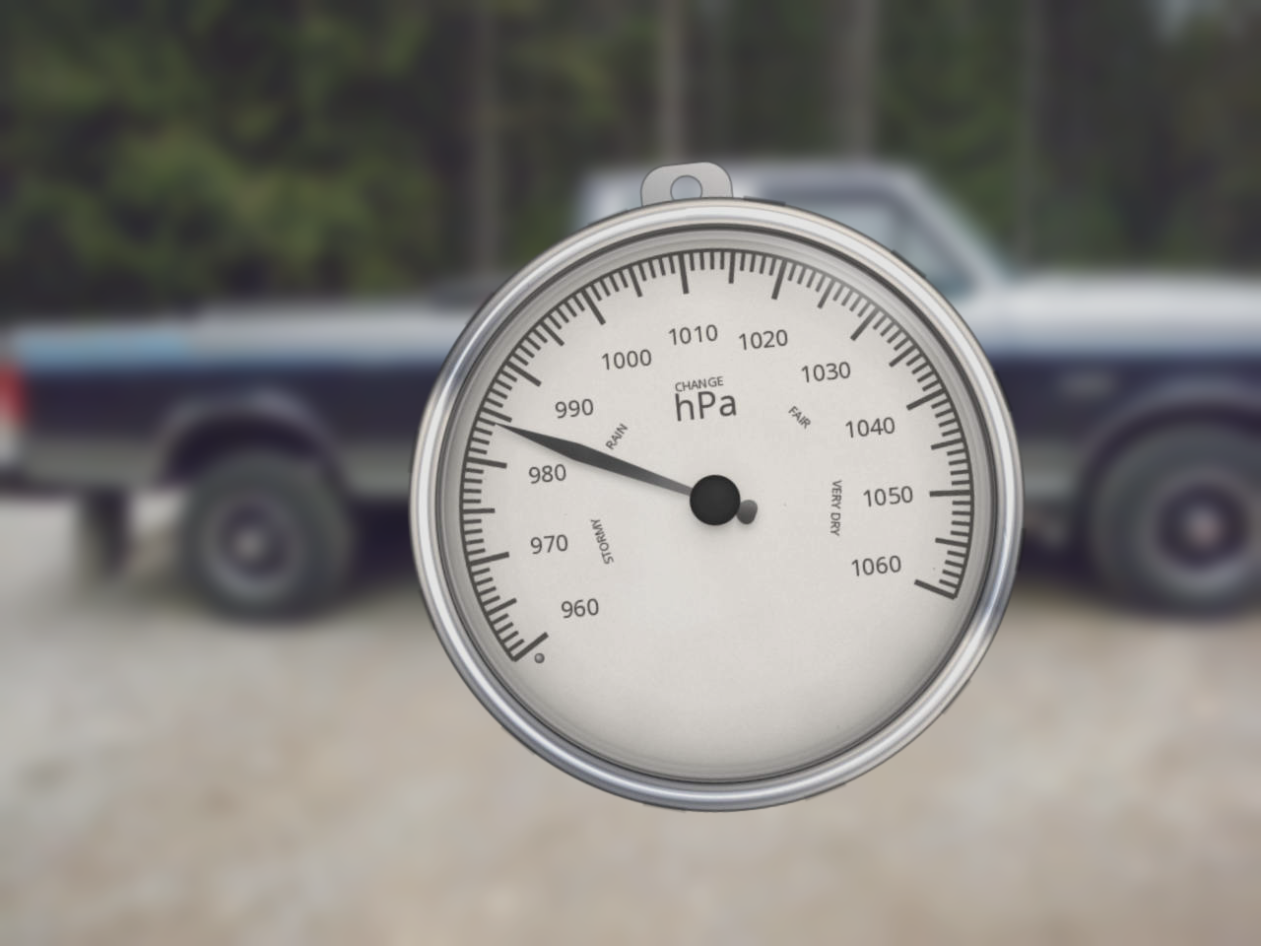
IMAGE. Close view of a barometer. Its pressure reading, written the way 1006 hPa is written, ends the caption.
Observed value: 984 hPa
